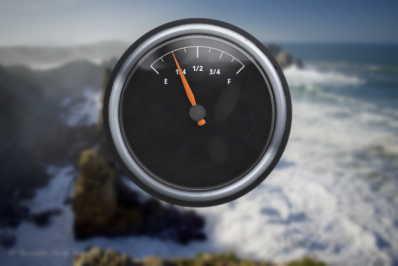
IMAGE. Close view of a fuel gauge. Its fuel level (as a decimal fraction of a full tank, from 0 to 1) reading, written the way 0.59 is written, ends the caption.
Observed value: 0.25
